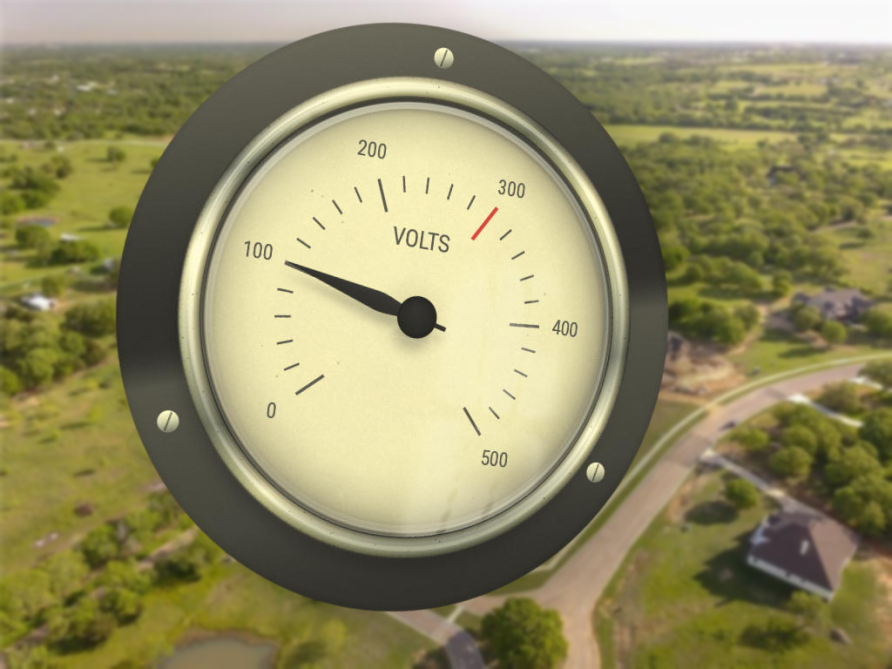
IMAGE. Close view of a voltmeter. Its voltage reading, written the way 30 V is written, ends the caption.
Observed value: 100 V
